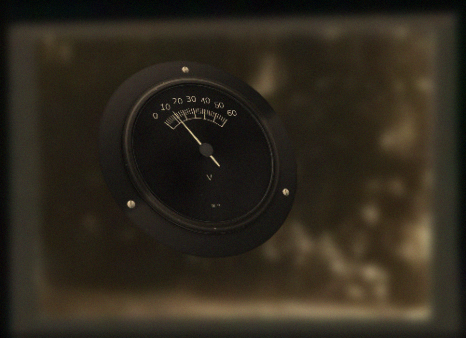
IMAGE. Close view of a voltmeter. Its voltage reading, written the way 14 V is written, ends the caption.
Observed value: 10 V
